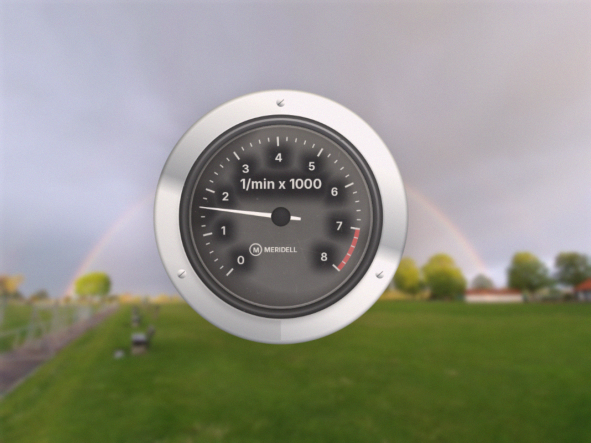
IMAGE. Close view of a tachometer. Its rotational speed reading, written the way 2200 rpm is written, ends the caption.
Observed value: 1600 rpm
